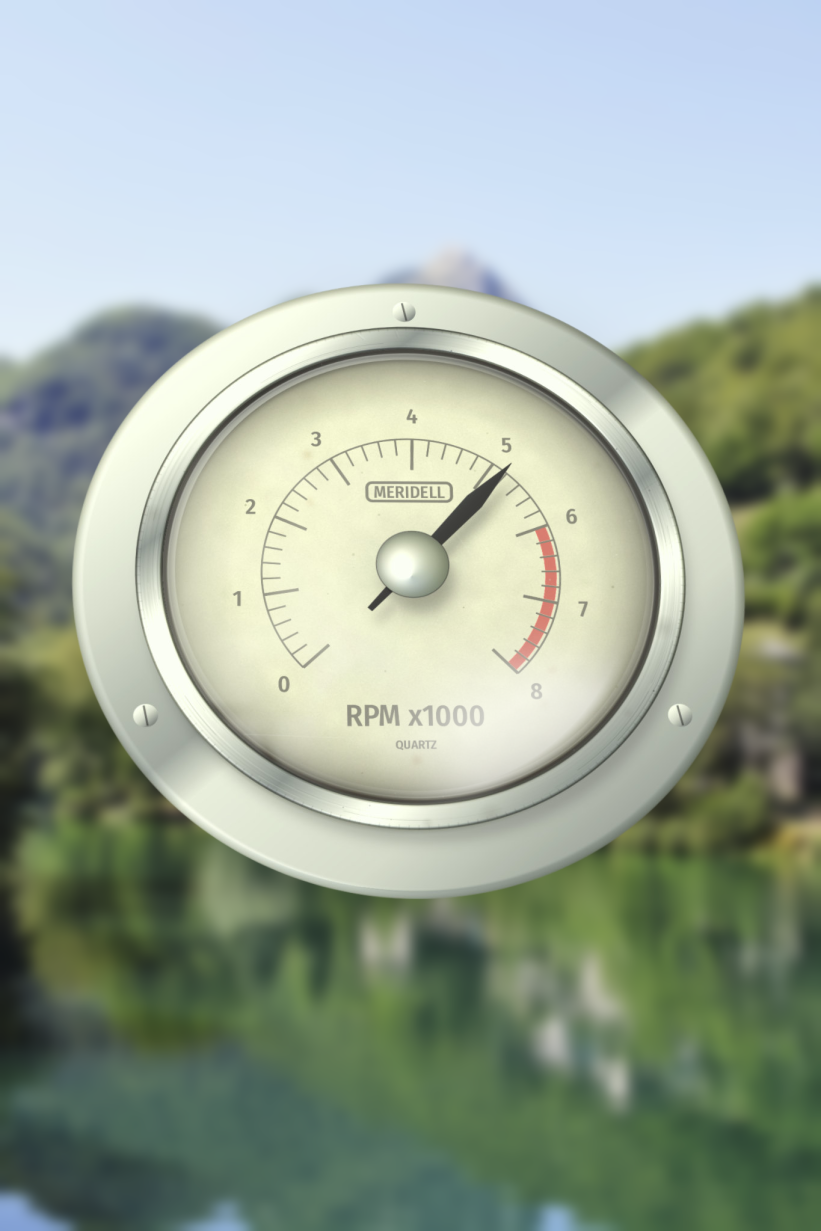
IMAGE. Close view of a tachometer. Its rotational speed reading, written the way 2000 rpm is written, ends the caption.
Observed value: 5200 rpm
